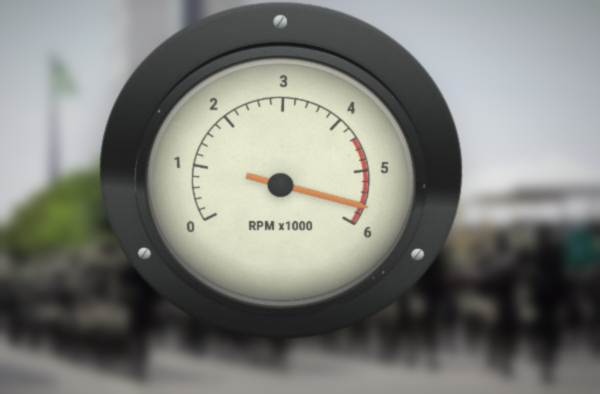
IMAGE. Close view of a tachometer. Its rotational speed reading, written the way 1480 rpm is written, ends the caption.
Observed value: 5600 rpm
